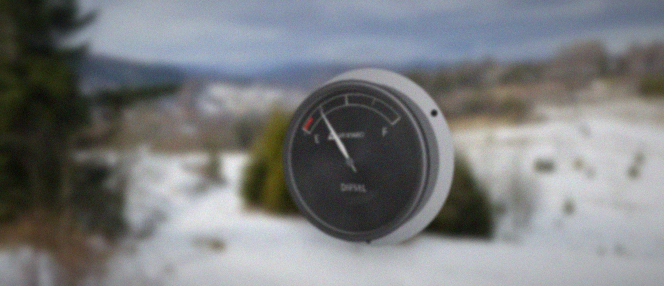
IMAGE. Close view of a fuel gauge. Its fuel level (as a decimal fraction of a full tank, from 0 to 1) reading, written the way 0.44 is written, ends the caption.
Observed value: 0.25
